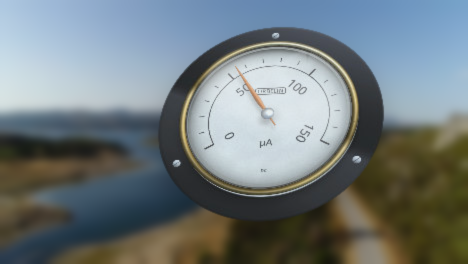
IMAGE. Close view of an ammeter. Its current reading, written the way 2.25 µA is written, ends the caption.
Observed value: 55 µA
